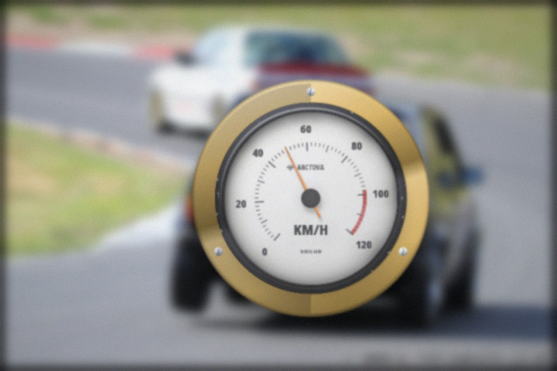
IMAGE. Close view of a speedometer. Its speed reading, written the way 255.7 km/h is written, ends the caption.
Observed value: 50 km/h
